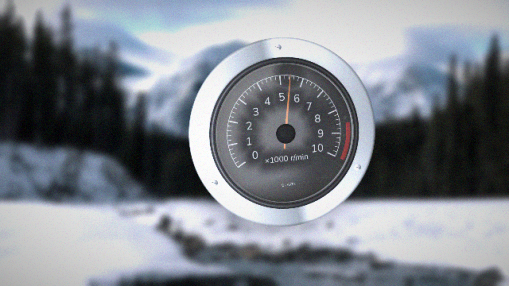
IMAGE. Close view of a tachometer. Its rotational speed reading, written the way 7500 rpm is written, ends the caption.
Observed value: 5400 rpm
